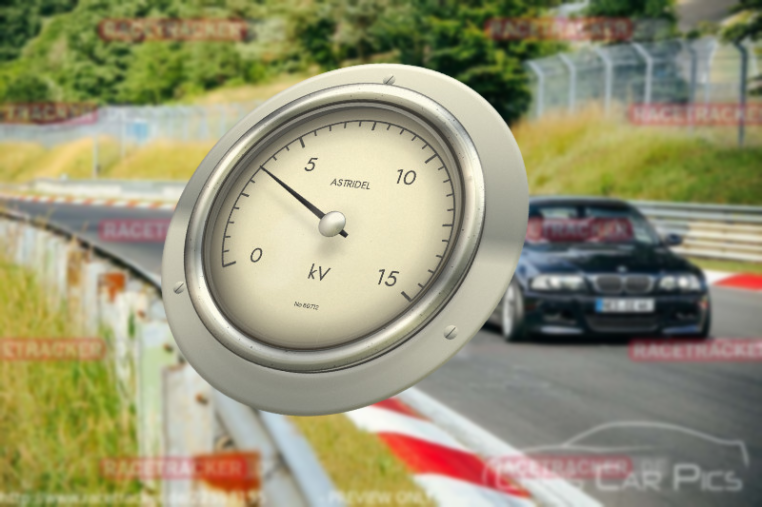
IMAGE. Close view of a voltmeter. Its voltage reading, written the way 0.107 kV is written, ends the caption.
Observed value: 3.5 kV
